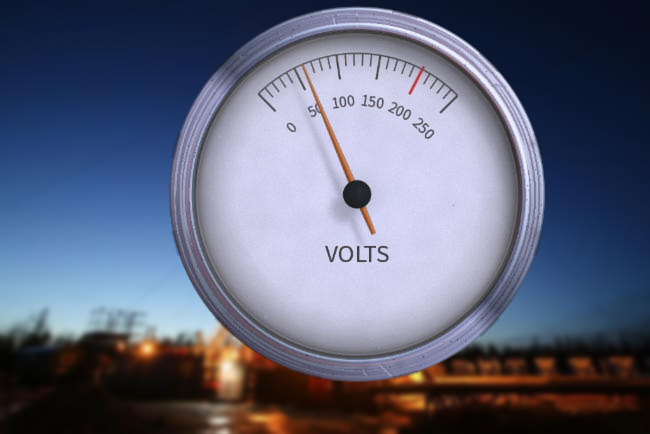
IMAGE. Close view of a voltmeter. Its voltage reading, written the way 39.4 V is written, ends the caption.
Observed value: 60 V
